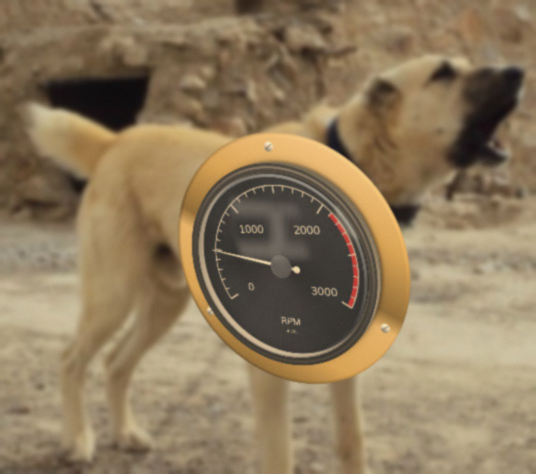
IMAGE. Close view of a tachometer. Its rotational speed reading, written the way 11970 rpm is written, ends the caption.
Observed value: 500 rpm
